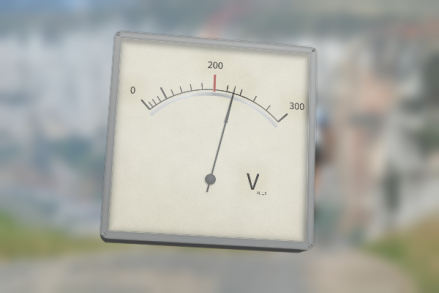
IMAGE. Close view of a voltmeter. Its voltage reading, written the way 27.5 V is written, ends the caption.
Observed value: 230 V
